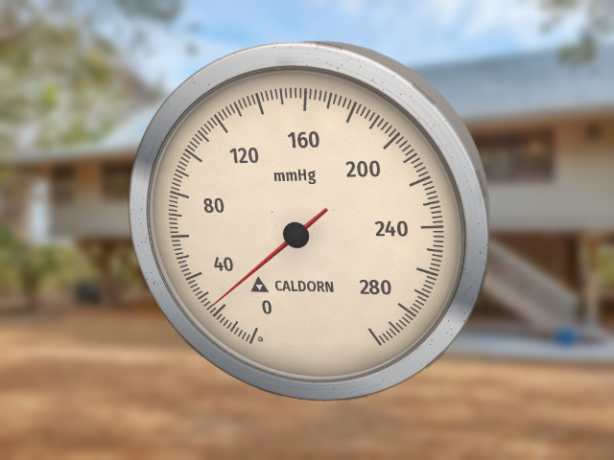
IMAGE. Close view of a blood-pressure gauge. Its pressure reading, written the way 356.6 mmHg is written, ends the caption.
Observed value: 24 mmHg
